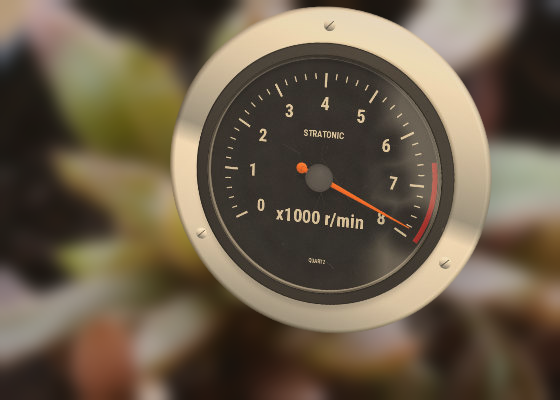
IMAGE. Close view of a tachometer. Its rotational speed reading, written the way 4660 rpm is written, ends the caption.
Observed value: 7800 rpm
